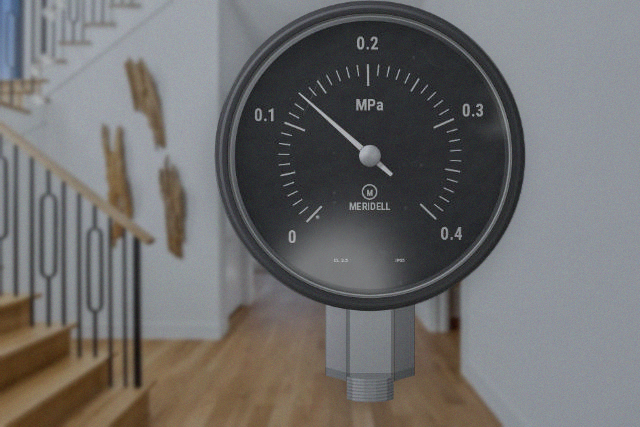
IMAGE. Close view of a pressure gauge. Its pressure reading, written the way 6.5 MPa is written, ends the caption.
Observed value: 0.13 MPa
